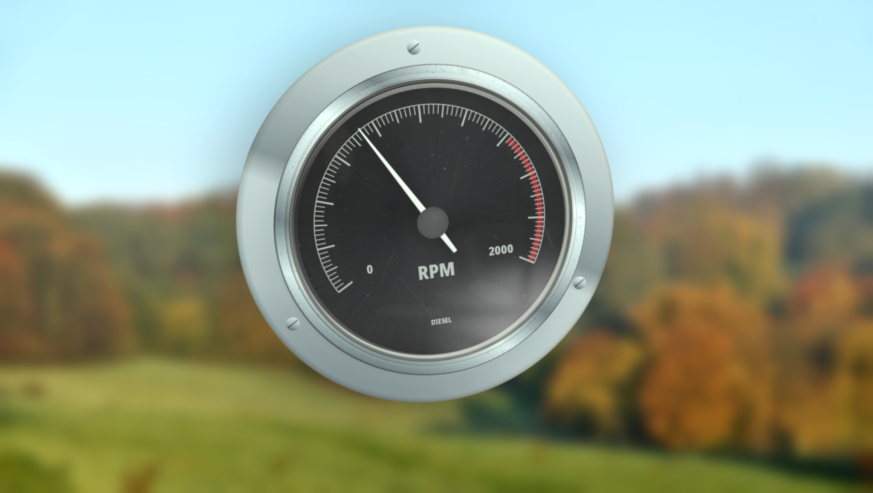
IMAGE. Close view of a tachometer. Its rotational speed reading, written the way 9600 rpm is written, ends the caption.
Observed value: 740 rpm
